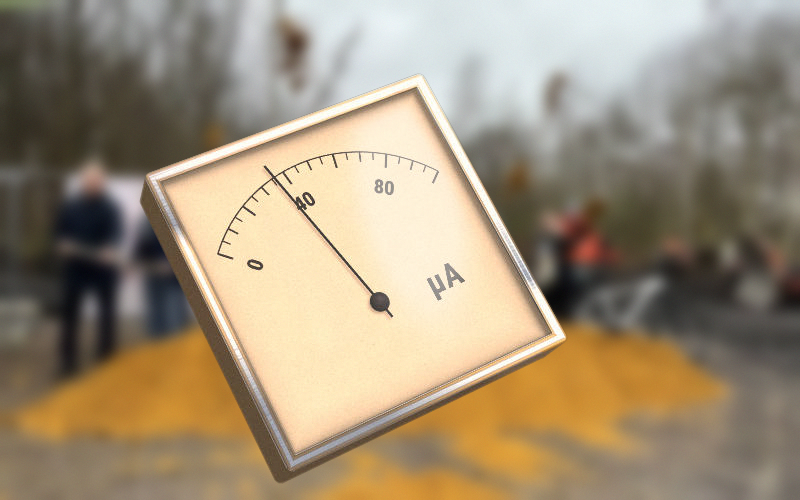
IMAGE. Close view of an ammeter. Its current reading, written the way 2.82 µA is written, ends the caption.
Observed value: 35 µA
